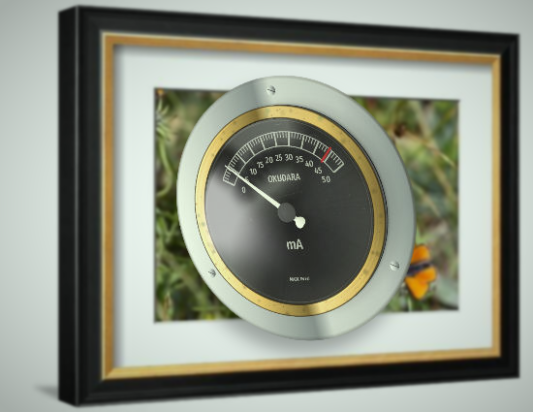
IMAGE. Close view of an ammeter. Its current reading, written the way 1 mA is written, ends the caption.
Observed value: 5 mA
